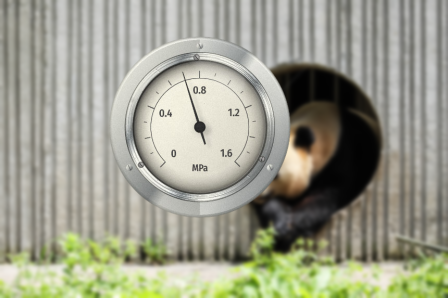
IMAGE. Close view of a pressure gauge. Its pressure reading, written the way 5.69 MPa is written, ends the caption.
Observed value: 0.7 MPa
